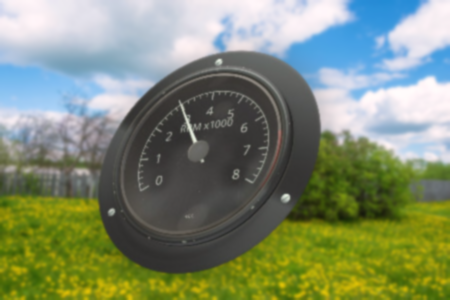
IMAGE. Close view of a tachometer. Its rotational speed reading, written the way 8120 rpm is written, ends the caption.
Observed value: 3000 rpm
